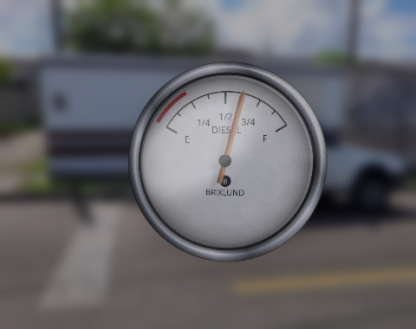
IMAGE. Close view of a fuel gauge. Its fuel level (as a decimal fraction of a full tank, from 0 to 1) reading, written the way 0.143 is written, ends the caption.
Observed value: 0.625
